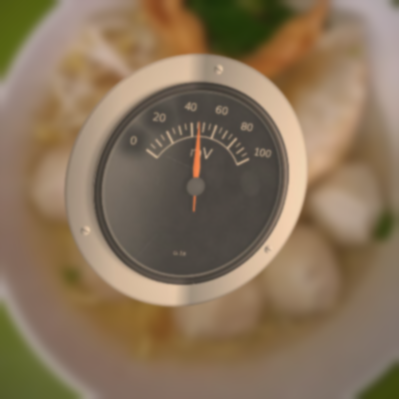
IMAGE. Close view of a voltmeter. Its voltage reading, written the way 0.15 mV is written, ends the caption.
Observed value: 45 mV
